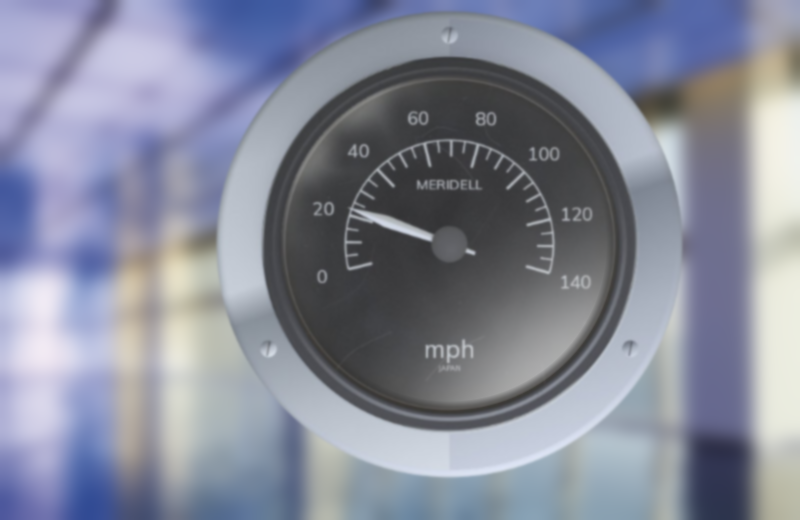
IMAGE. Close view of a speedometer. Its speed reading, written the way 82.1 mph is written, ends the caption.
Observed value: 22.5 mph
